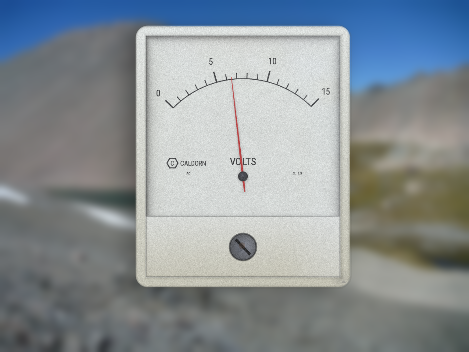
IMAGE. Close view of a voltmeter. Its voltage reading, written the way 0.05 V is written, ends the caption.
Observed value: 6.5 V
